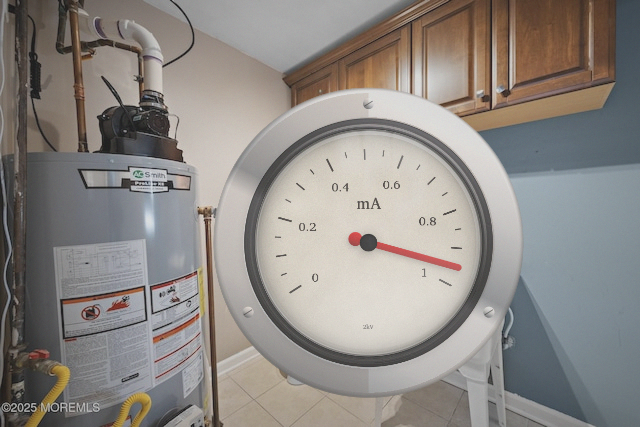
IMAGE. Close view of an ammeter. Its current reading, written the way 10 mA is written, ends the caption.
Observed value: 0.95 mA
